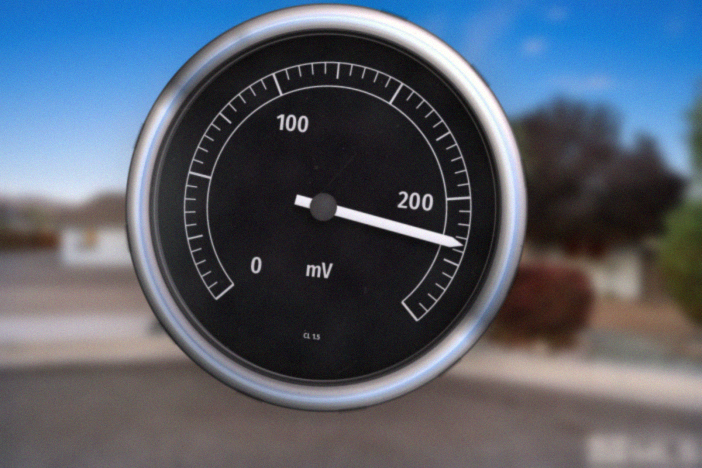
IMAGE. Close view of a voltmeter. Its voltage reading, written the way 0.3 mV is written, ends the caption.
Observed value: 217.5 mV
